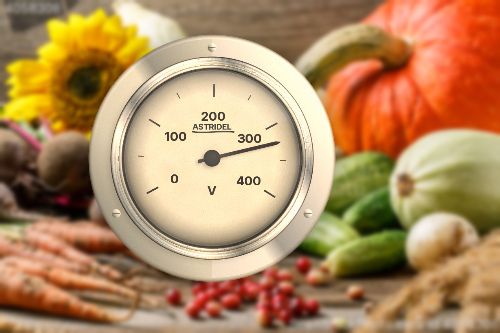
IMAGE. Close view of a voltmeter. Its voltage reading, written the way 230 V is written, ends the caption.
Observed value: 325 V
